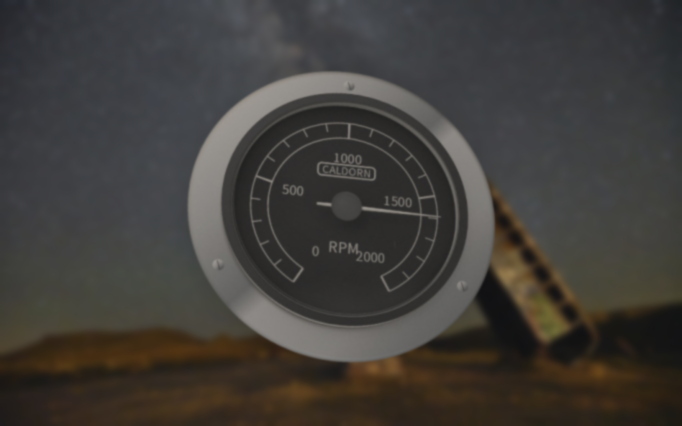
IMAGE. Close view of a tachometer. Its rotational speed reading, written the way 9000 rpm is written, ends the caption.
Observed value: 1600 rpm
